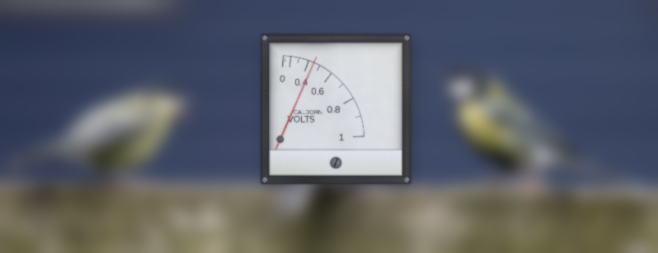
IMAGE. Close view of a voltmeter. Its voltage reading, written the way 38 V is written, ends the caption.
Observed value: 0.45 V
